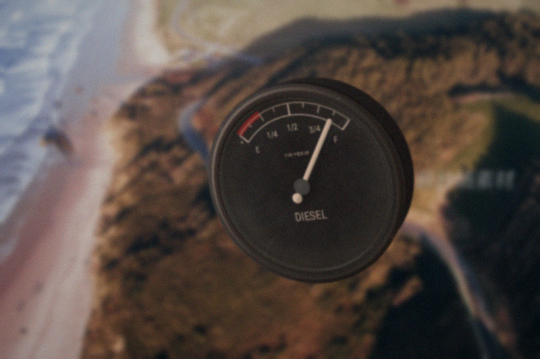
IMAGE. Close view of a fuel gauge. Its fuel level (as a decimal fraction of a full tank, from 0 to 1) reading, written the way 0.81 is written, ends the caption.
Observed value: 0.875
